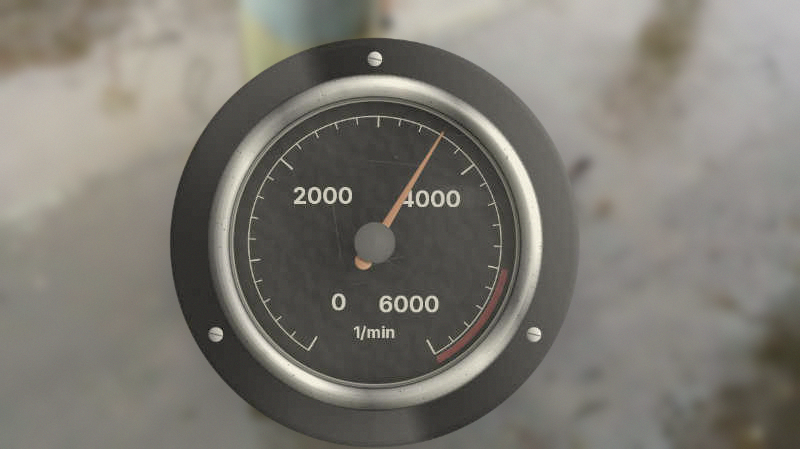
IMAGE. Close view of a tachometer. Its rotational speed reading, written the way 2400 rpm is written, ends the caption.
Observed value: 3600 rpm
